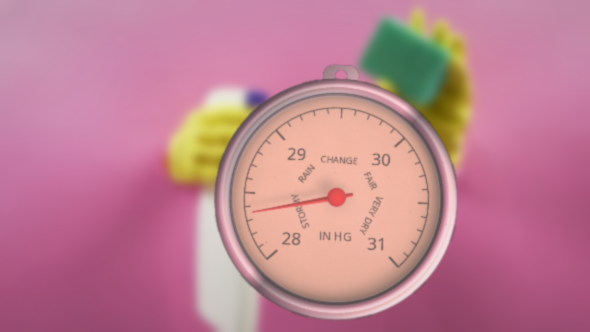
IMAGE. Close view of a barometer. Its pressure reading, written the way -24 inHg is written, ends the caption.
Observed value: 28.35 inHg
